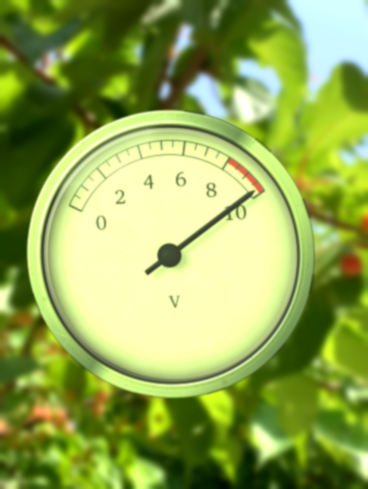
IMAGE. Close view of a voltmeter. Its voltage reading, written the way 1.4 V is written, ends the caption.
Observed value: 9.75 V
